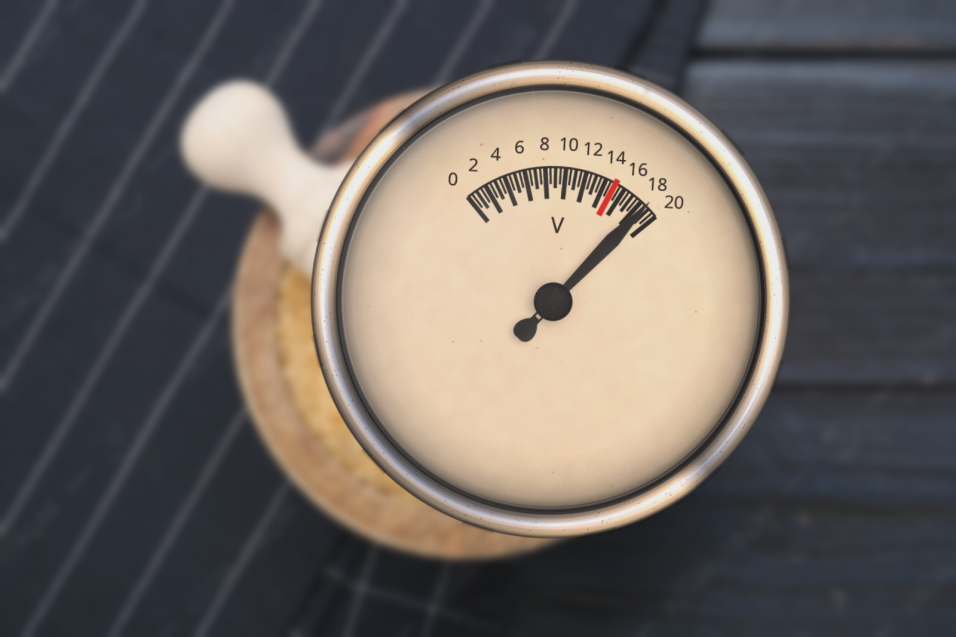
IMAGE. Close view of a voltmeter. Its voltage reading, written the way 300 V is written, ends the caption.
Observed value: 18.5 V
